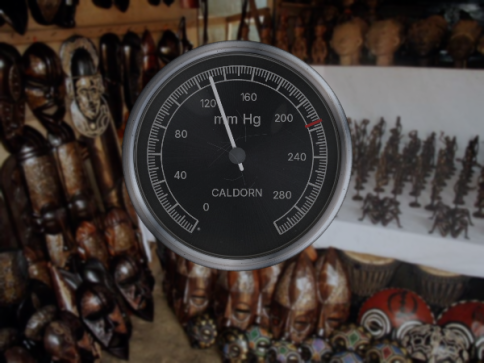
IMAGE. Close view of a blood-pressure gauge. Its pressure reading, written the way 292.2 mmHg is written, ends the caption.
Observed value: 130 mmHg
